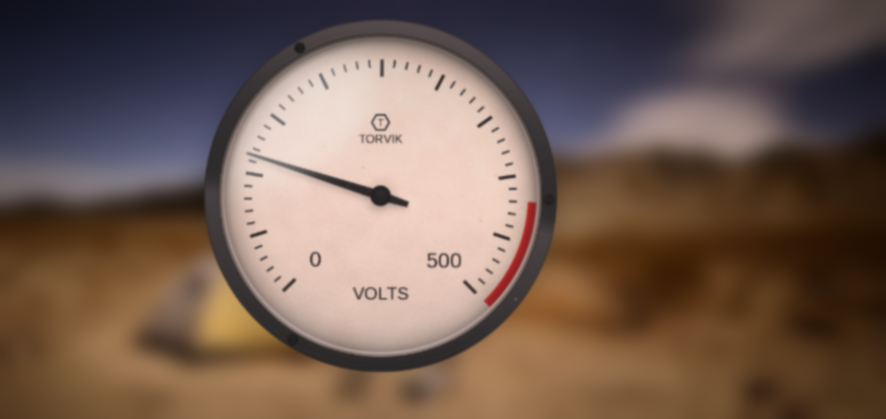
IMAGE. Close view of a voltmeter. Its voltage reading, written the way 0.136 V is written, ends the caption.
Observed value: 115 V
